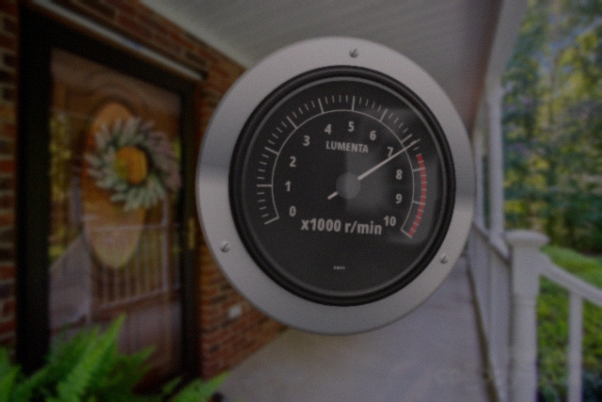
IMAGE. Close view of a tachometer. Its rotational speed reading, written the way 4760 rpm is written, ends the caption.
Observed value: 7200 rpm
